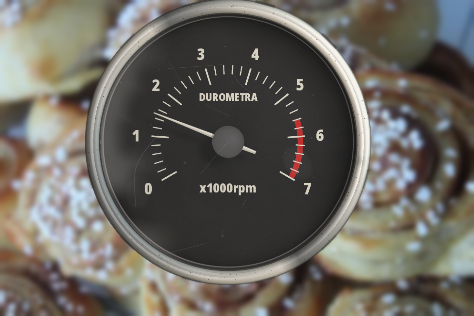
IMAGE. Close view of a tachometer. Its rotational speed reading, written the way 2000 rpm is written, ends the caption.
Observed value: 1500 rpm
